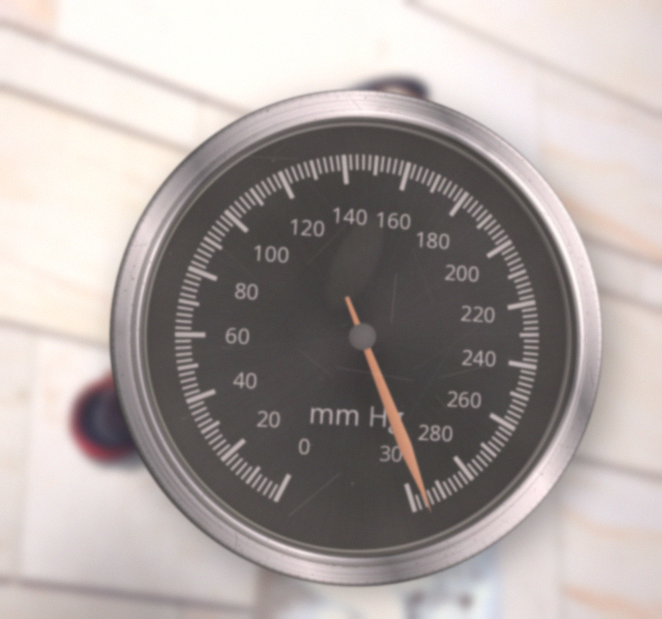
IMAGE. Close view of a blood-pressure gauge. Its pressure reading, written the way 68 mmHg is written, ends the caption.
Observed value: 296 mmHg
